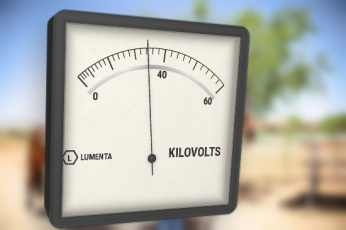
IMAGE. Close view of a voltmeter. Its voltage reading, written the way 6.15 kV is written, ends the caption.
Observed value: 34 kV
